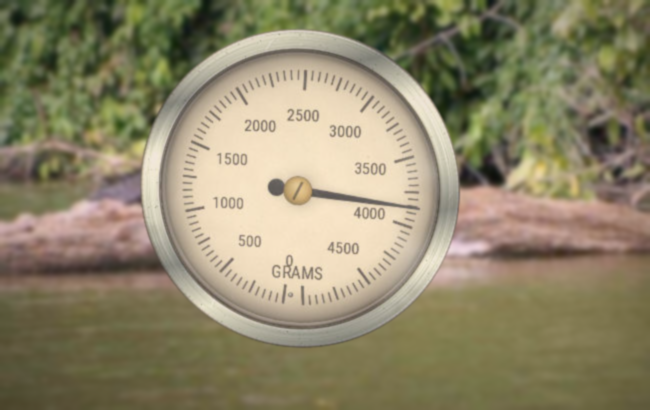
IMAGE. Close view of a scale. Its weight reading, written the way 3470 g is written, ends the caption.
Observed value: 3850 g
